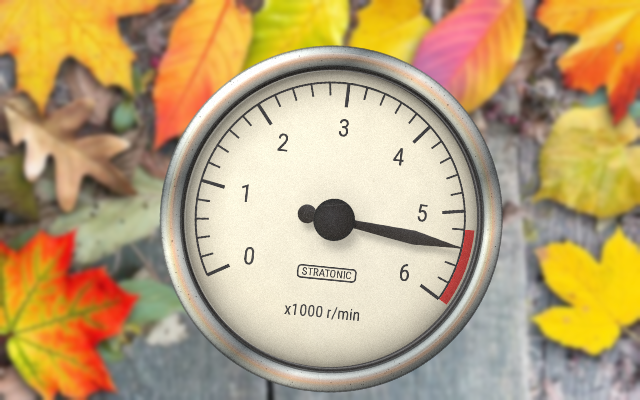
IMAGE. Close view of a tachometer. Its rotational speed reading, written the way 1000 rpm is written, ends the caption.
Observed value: 5400 rpm
